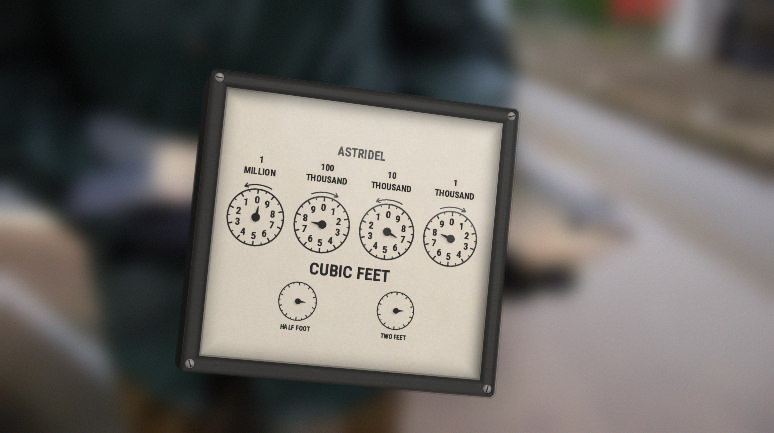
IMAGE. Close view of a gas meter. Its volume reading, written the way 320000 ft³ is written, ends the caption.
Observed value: 976800 ft³
